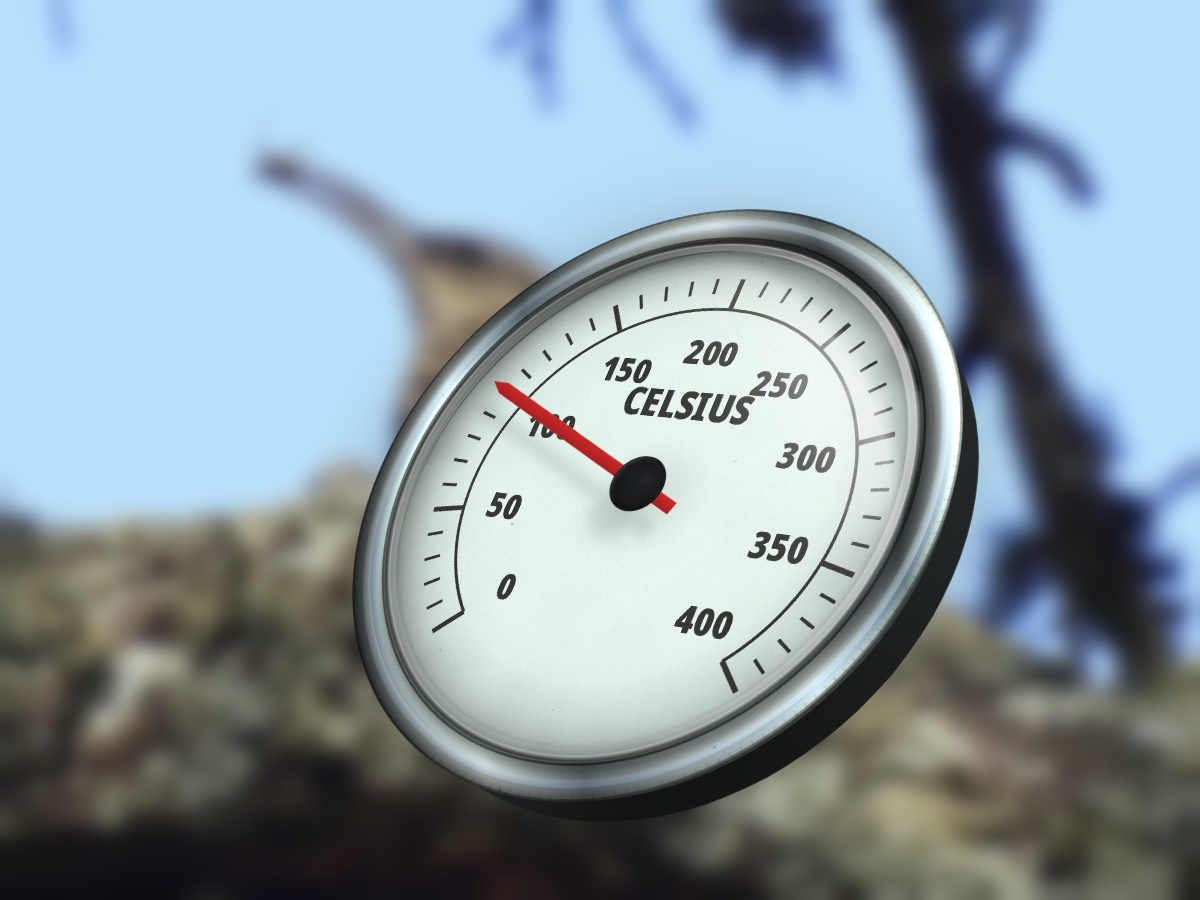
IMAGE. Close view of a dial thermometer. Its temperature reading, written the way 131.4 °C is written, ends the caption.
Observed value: 100 °C
